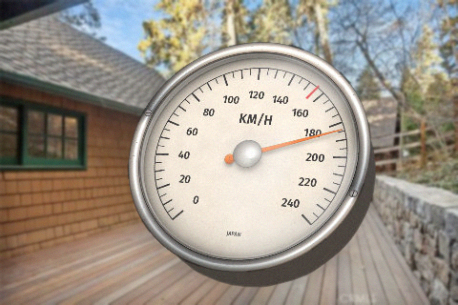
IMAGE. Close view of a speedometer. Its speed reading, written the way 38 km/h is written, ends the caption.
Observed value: 185 km/h
